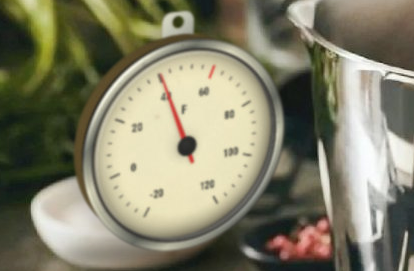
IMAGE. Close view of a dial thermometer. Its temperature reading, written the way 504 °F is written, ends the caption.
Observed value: 40 °F
